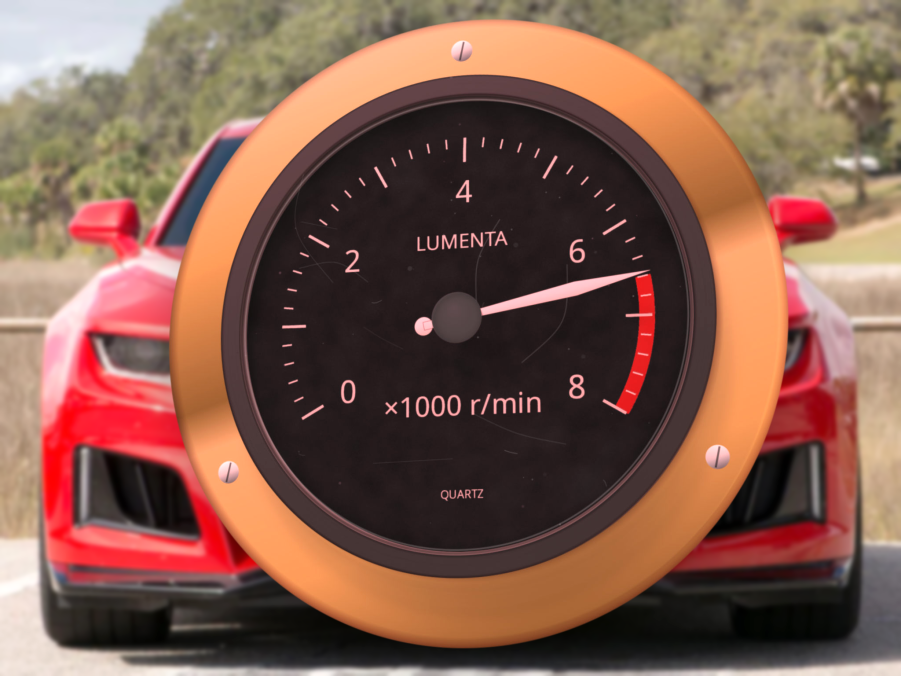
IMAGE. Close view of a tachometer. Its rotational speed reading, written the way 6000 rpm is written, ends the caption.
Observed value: 6600 rpm
